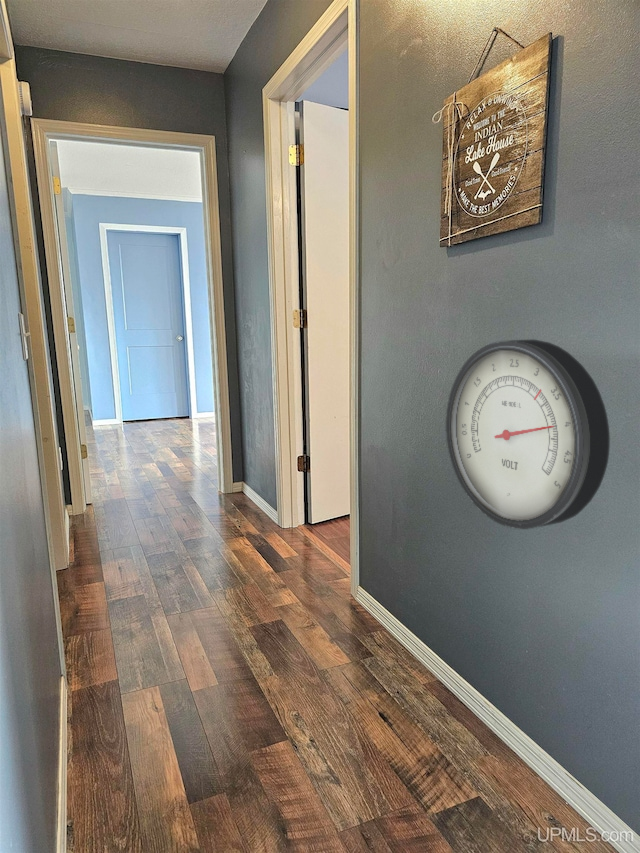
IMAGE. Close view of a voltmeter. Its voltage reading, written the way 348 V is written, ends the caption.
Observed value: 4 V
